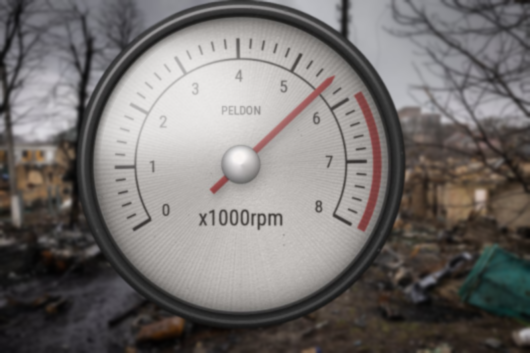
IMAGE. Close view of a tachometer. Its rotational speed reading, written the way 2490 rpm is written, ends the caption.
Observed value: 5600 rpm
